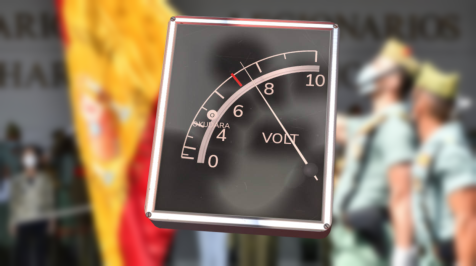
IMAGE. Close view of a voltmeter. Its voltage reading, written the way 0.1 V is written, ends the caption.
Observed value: 7.5 V
